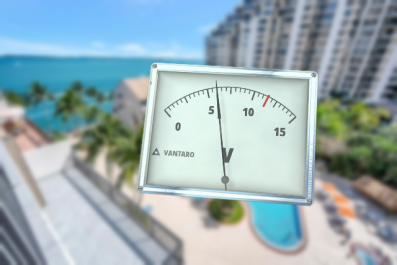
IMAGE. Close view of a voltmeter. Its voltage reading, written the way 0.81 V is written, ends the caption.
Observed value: 6 V
